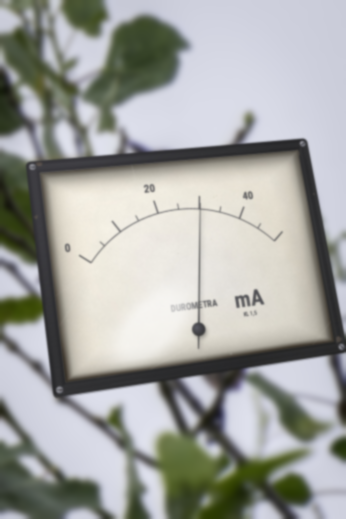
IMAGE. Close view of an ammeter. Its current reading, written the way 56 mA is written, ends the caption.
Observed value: 30 mA
